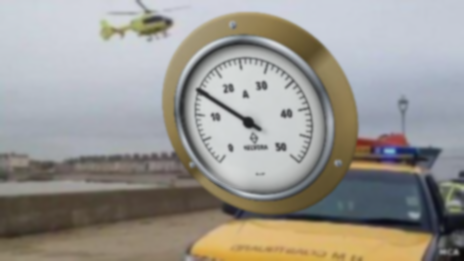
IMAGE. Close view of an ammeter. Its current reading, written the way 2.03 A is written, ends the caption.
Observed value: 15 A
